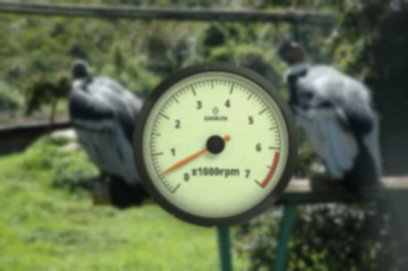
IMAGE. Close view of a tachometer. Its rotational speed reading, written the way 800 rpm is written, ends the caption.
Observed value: 500 rpm
